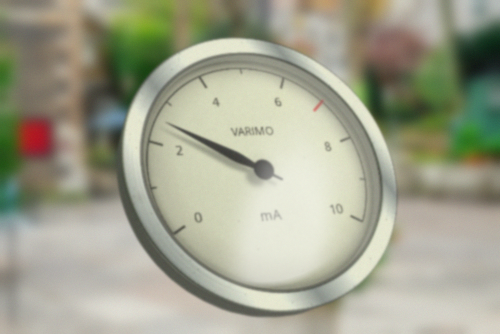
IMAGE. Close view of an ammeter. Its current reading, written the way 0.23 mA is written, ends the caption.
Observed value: 2.5 mA
